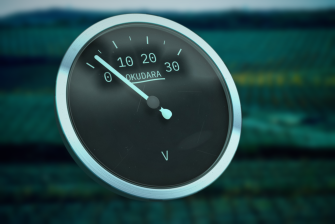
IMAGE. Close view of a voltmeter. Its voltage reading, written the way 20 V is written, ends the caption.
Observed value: 2.5 V
